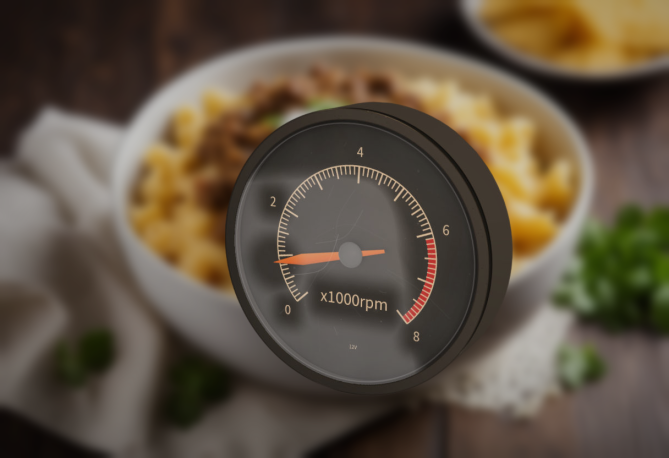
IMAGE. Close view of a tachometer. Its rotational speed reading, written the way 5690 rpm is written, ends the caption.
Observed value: 900 rpm
